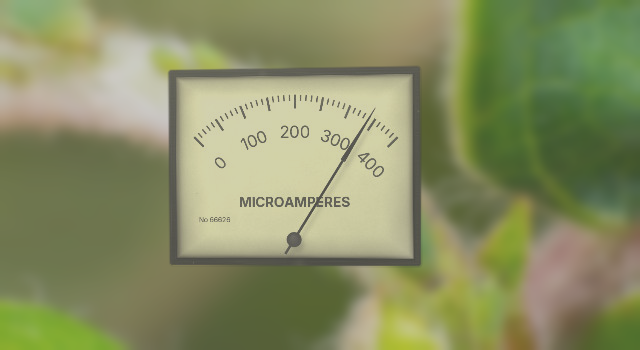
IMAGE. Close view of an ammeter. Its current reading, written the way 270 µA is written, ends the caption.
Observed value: 340 µA
